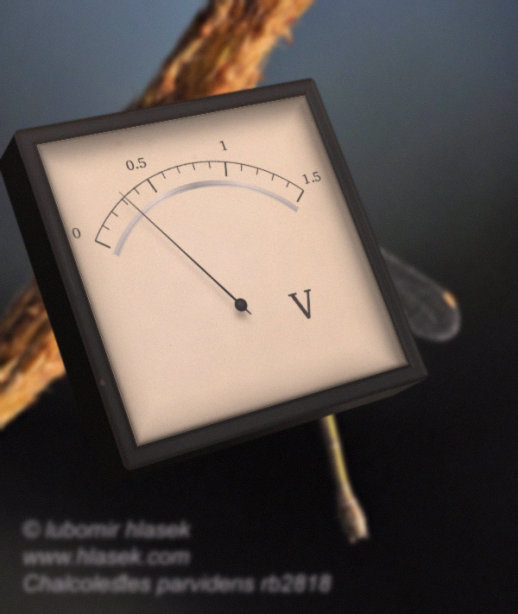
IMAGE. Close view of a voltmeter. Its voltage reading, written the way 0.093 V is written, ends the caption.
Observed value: 0.3 V
